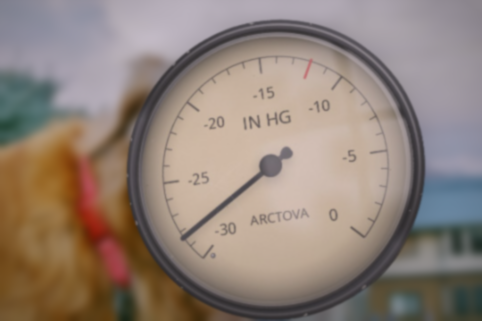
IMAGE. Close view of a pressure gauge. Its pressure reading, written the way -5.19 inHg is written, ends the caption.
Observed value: -28.5 inHg
